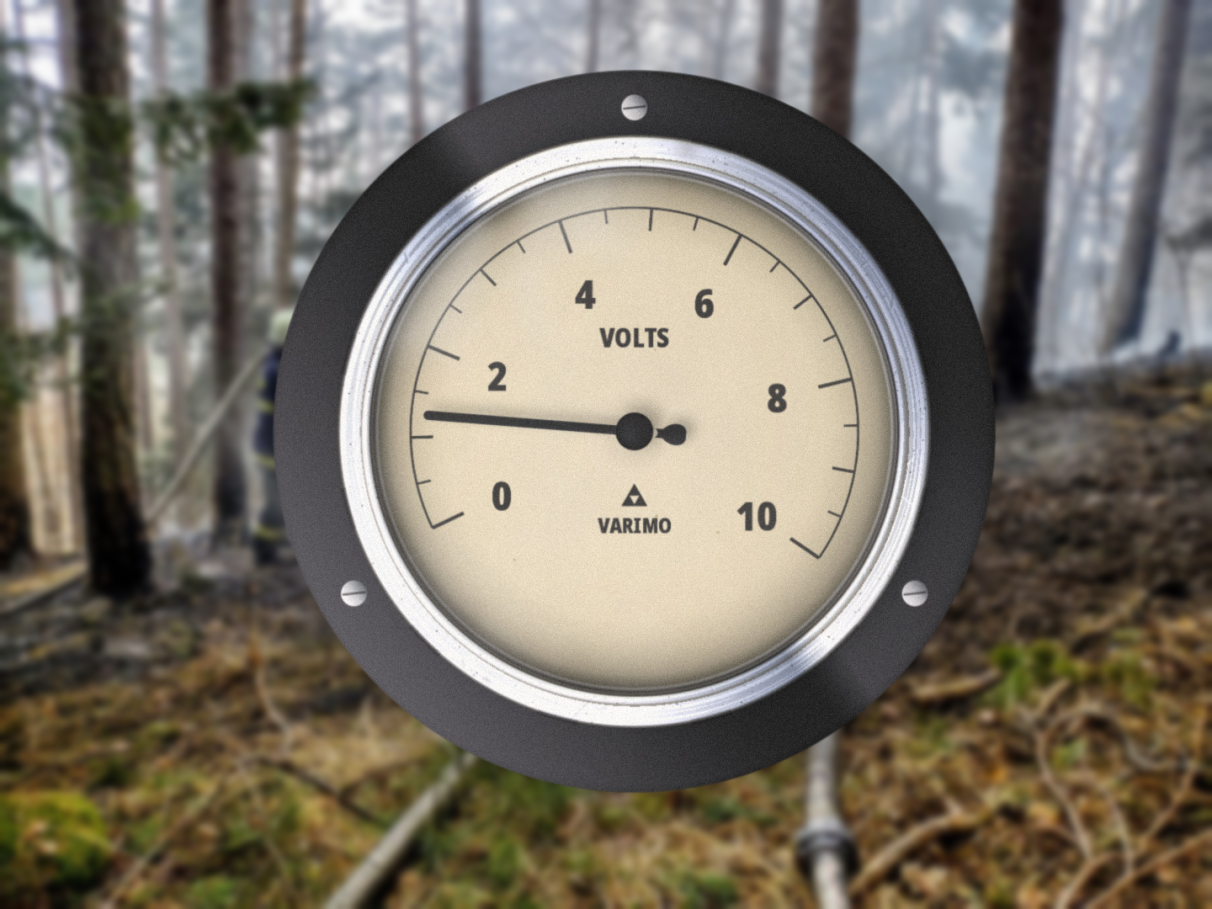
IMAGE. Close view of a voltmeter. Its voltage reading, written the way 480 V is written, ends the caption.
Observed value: 1.25 V
